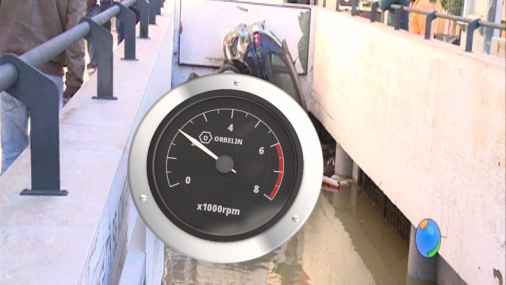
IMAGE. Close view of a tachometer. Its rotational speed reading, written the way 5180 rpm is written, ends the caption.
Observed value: 2000 rpm
